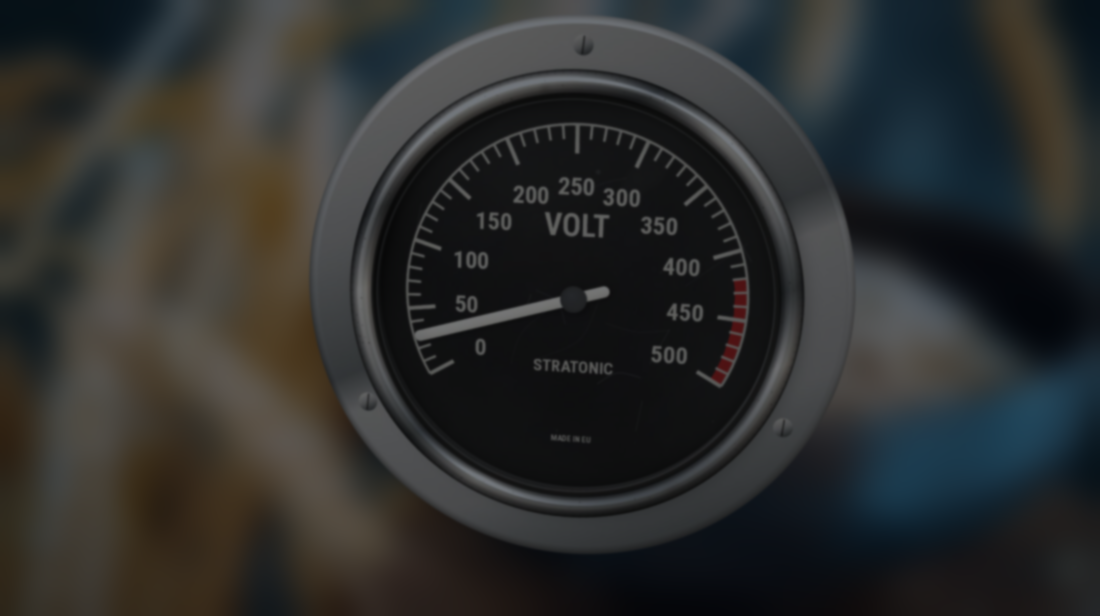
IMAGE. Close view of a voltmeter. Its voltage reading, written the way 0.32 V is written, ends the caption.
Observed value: 30 V
